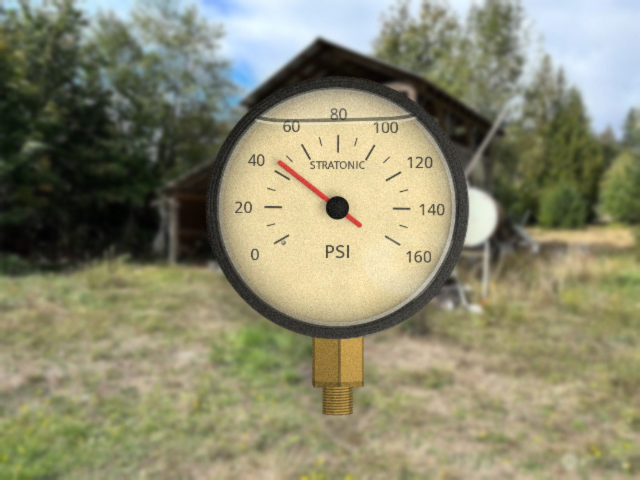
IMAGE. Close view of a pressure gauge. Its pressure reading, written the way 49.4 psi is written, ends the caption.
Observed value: 45 psi
